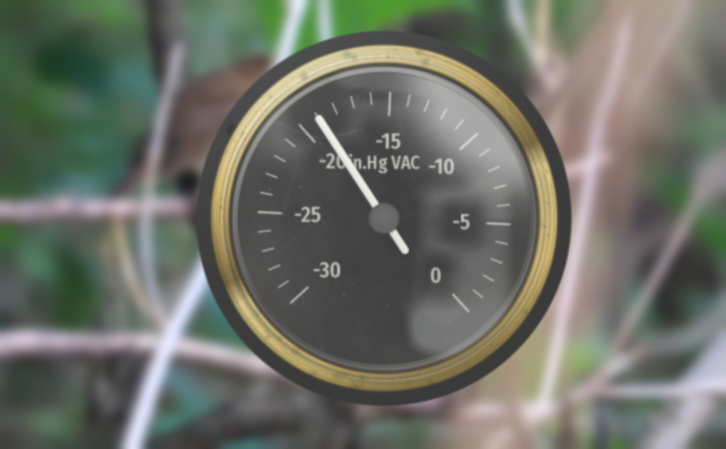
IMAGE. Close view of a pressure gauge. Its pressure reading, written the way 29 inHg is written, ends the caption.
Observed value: -19 inHg
